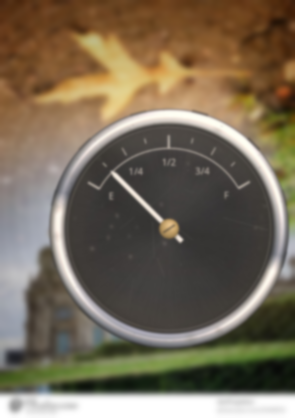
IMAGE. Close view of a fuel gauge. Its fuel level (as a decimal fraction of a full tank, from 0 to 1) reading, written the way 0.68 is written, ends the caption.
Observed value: 0.125
